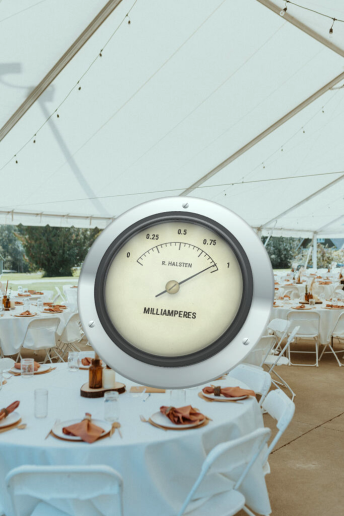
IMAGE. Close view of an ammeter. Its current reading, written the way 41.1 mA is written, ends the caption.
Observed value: 0.95 mA
